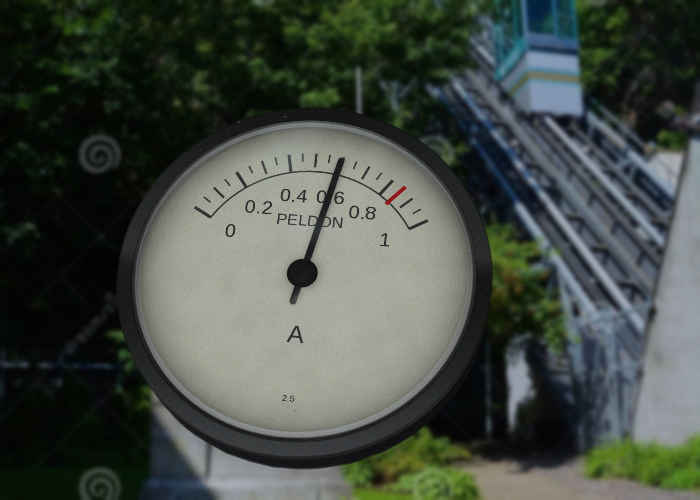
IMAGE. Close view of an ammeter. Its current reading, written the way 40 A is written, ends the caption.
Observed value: 0.6 A
